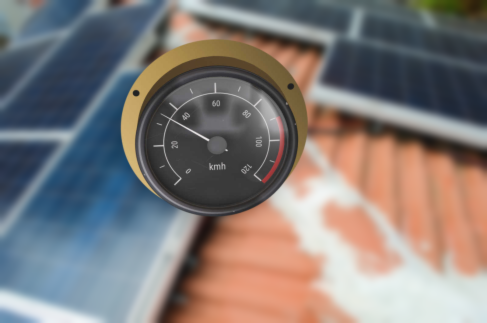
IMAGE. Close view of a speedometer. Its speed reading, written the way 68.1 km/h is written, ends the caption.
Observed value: 35 km/h
